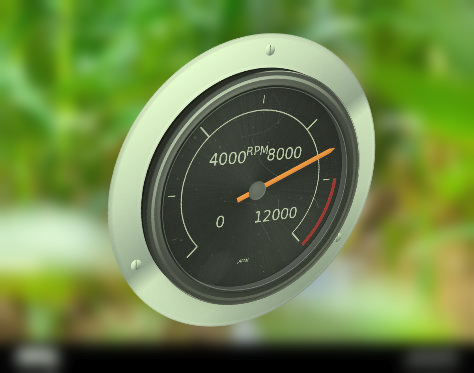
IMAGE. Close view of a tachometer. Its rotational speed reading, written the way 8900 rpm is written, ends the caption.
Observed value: 9000 rpm
